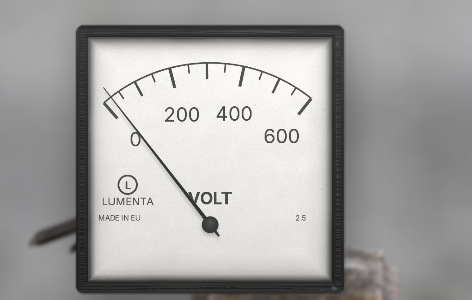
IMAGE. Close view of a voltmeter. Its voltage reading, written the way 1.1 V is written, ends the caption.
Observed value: 25 V
